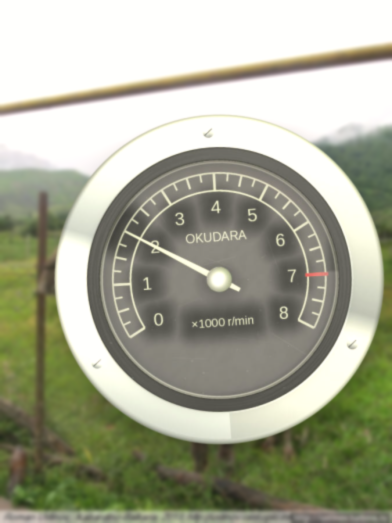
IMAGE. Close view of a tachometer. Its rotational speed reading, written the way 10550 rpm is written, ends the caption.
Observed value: 2000 rpm
